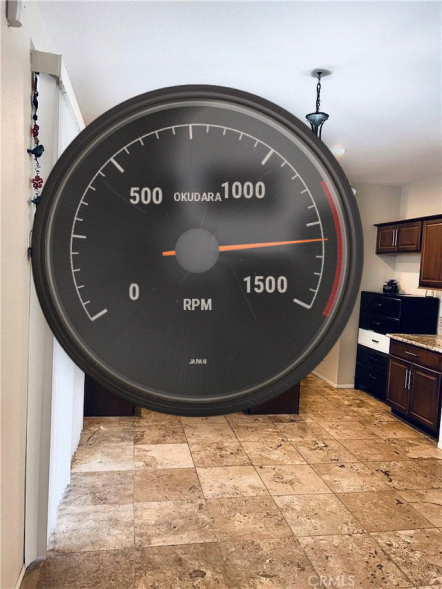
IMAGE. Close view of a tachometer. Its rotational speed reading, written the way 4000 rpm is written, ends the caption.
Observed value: 1300 rpm
